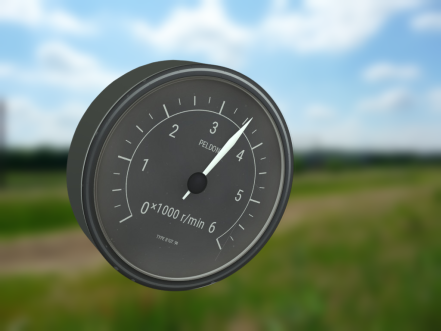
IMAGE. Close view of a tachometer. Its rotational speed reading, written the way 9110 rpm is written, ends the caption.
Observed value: 3500 rpm
